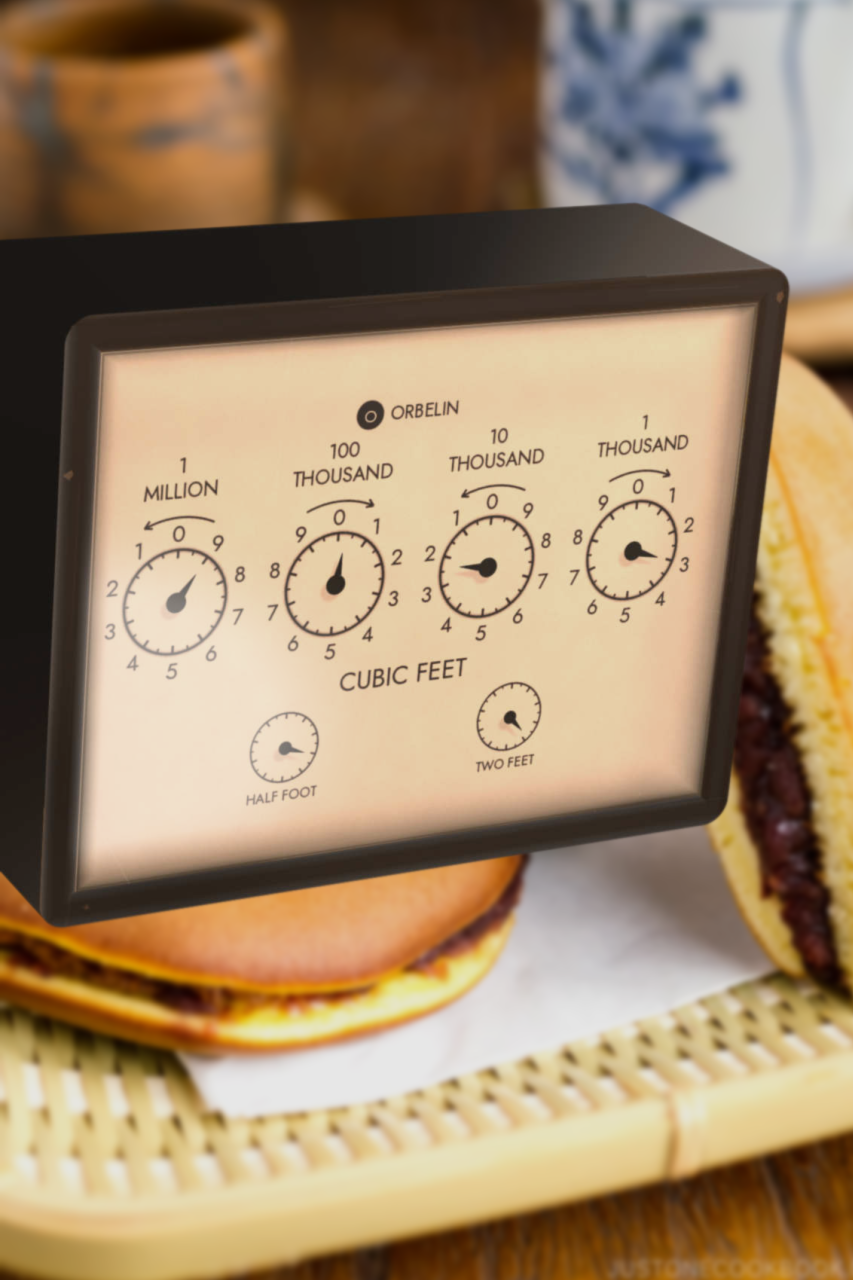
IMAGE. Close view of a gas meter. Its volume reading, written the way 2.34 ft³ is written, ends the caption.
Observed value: 902300 ft³
